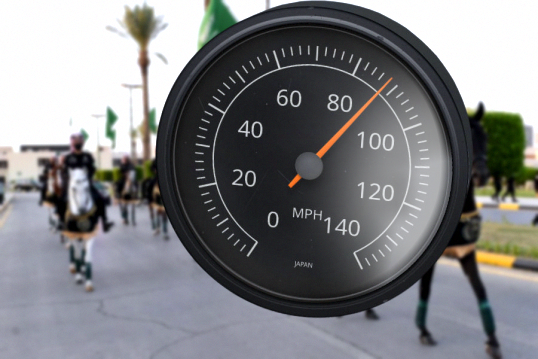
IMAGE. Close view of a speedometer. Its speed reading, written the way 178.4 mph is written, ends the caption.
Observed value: 88 mph
